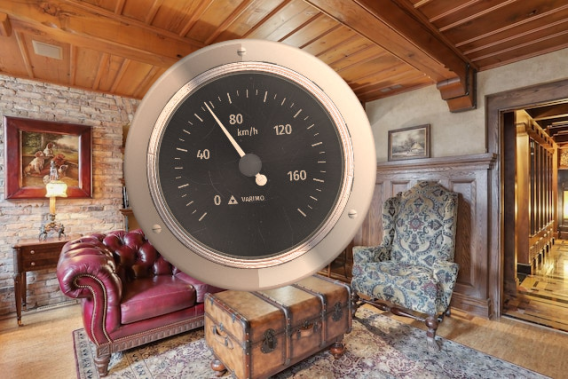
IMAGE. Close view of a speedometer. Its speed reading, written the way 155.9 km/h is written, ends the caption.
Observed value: 67.5 km/h
